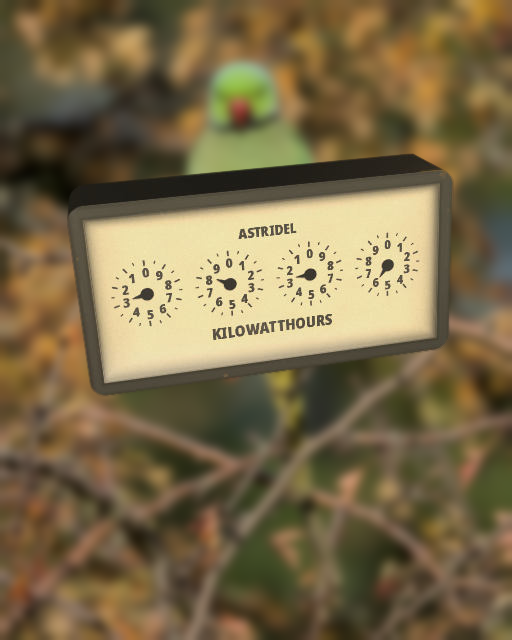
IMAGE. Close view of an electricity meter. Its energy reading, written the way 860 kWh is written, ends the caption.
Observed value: 2826 kWh
